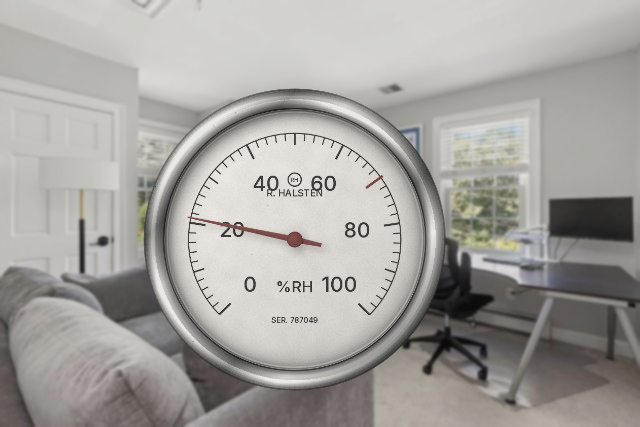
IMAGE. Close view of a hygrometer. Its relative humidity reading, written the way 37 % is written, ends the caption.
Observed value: 21 %
